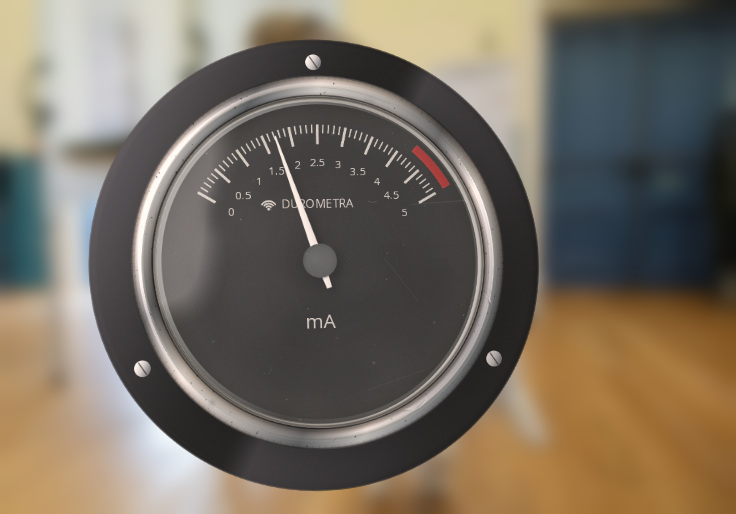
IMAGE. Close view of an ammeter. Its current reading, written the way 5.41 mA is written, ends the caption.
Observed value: 1.7 mA
